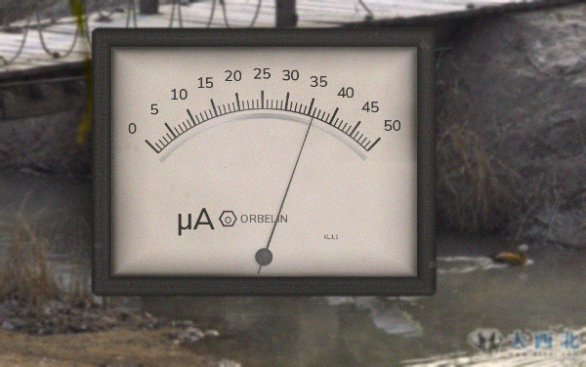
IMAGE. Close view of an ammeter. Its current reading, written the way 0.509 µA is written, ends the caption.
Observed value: 36 µA
